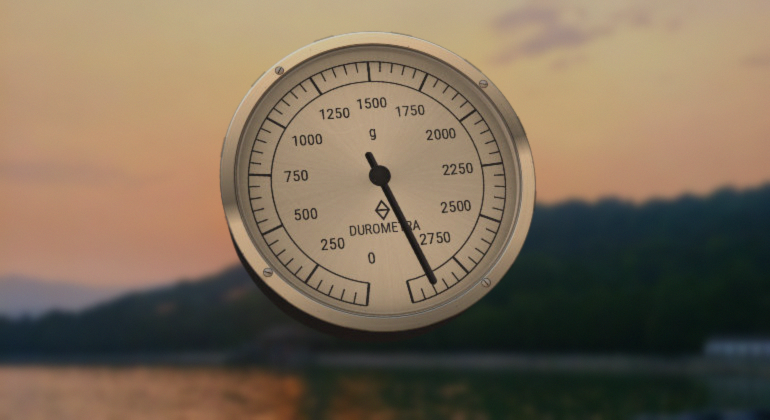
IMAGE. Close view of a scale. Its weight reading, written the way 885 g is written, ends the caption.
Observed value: 2900 g
